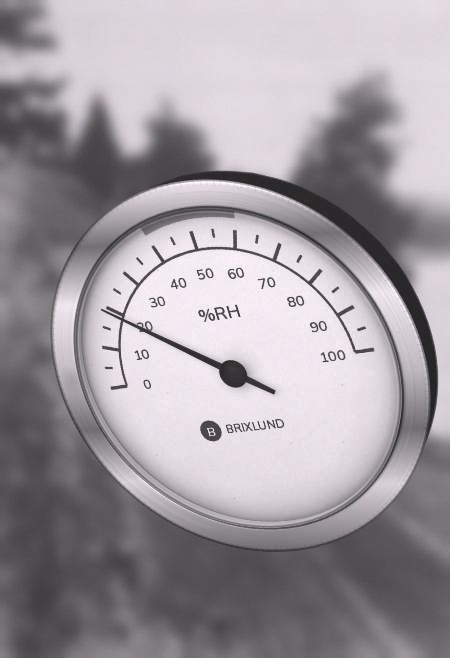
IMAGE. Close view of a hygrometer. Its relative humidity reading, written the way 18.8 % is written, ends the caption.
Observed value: 20 %
